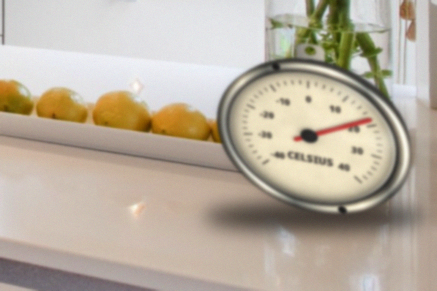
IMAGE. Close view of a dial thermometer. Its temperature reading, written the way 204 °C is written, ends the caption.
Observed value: 18 °C
